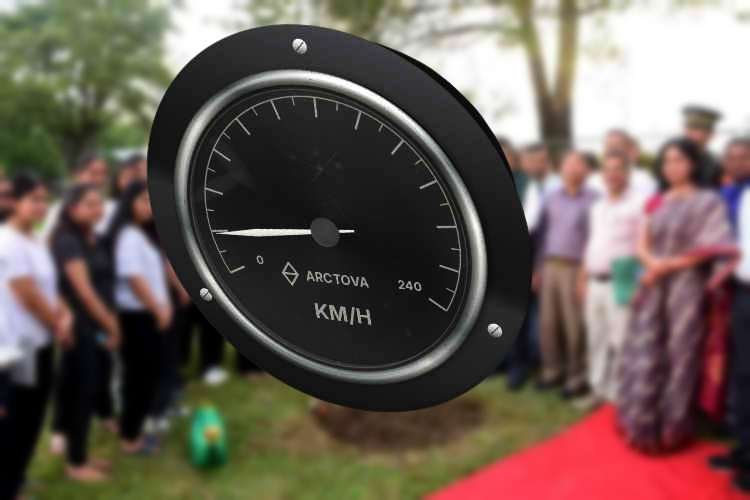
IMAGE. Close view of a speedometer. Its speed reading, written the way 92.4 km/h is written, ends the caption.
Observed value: 20 km/h
